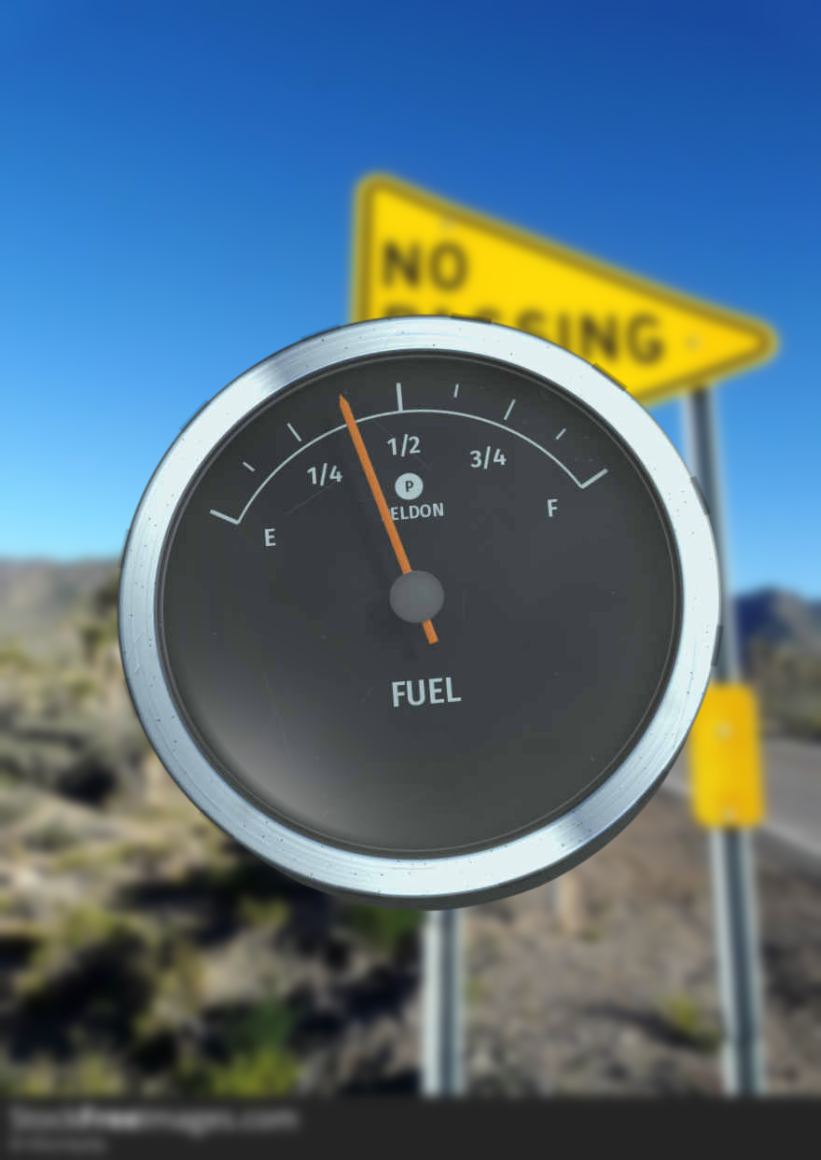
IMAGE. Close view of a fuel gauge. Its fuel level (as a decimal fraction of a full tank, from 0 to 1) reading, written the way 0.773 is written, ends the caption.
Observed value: 0.375
